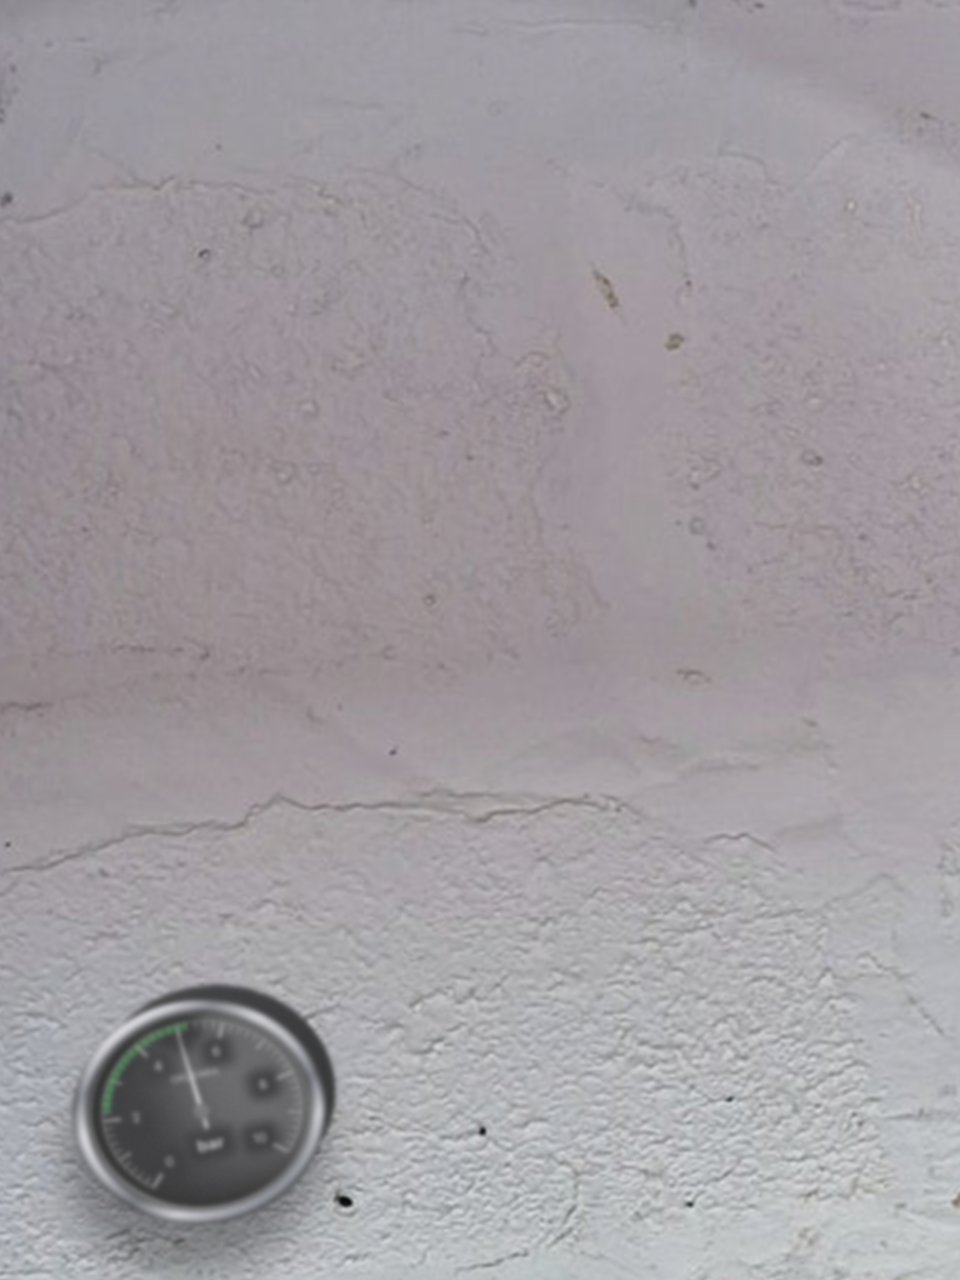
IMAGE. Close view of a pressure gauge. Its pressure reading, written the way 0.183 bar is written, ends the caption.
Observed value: 5 bar
